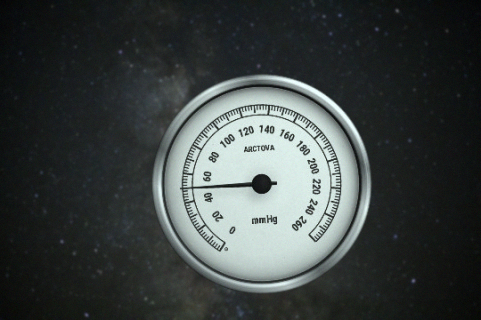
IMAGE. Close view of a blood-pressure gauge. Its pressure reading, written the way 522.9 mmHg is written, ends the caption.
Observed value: 50 mmHg
